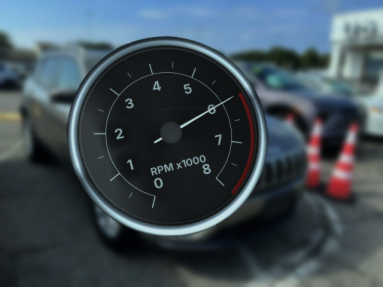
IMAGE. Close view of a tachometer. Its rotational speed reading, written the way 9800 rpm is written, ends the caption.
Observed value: 6000 rpm
